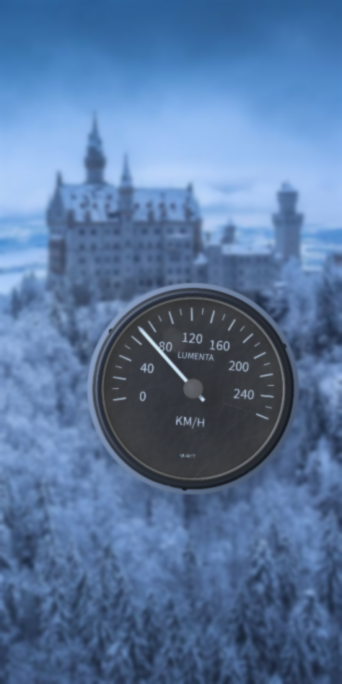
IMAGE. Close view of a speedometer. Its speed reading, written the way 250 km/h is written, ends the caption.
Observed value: 70 km/h
